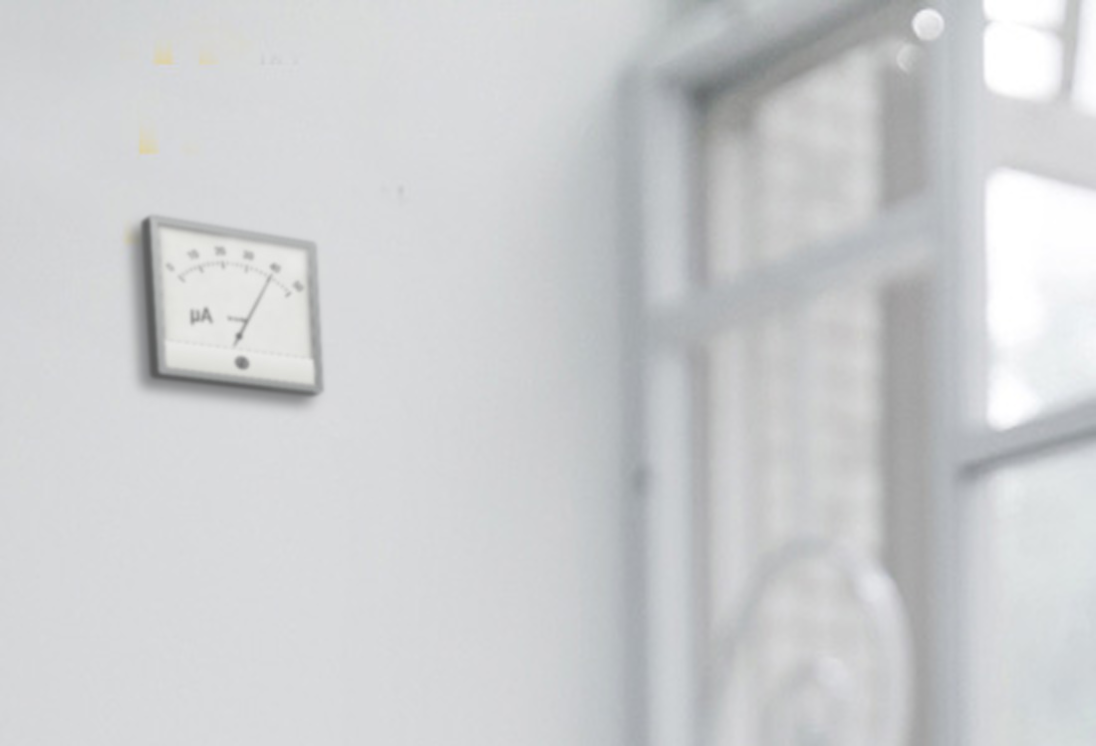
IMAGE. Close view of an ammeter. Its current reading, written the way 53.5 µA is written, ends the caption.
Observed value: 40 µA
